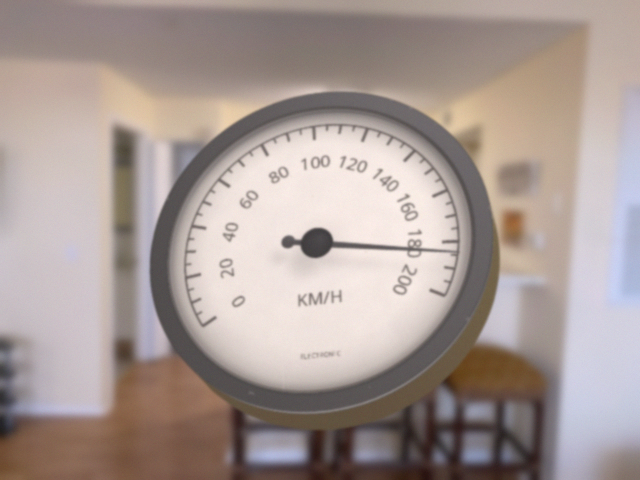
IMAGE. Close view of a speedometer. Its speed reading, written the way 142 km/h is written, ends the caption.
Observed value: 185 km/h
